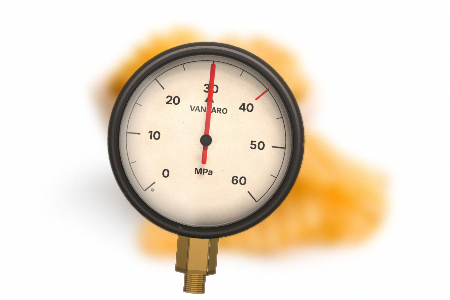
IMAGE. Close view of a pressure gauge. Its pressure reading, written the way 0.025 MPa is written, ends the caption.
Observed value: 30 MPa
